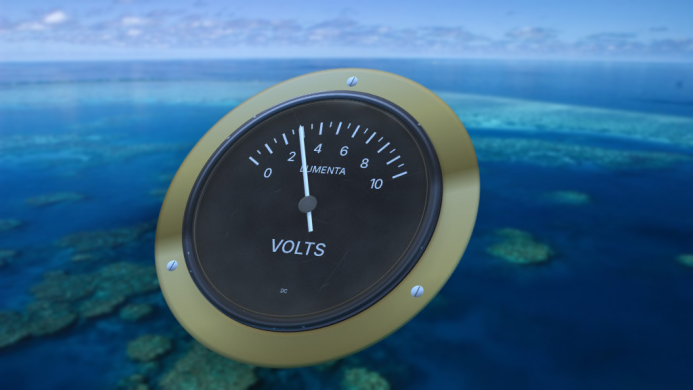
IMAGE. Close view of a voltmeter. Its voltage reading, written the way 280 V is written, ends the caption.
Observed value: 3 V
